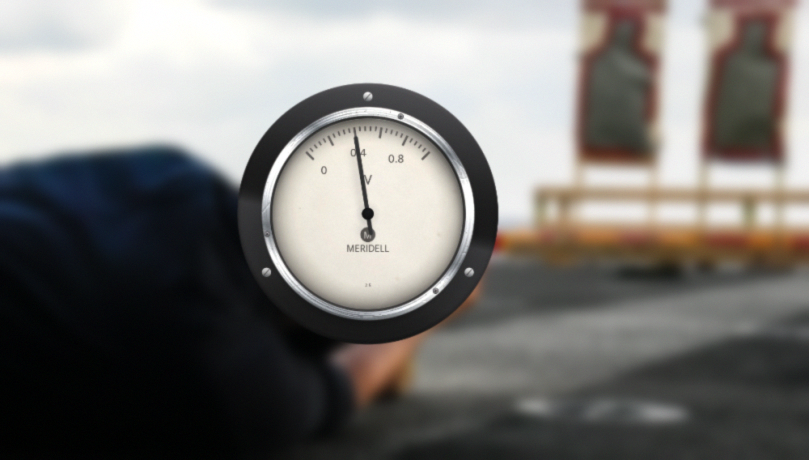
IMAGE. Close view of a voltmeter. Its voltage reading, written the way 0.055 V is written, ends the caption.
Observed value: 0.4 V
